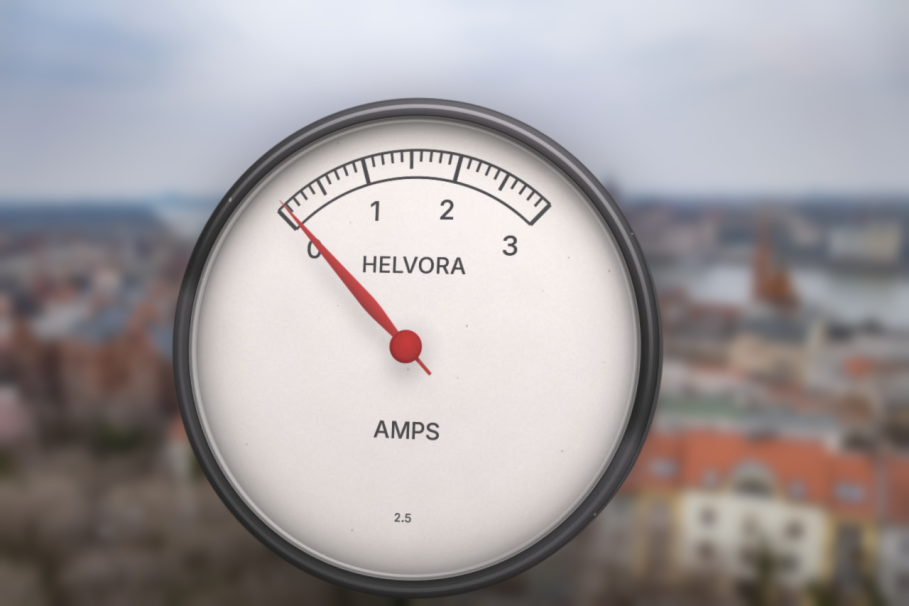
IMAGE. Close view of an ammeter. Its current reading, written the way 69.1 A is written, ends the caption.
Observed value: 0.1 A
